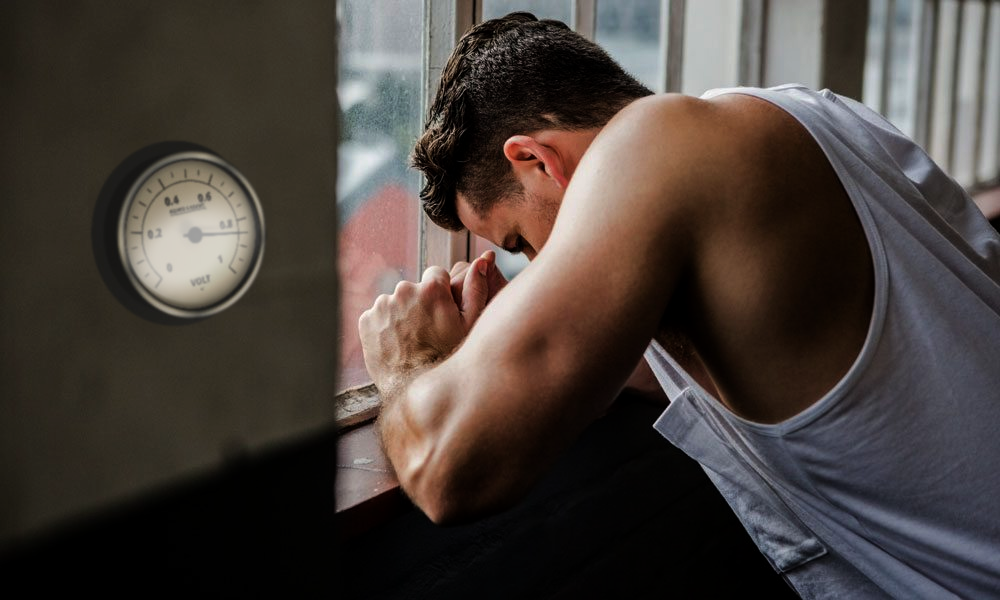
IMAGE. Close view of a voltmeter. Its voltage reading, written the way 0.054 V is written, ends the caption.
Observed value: 0.85 V
